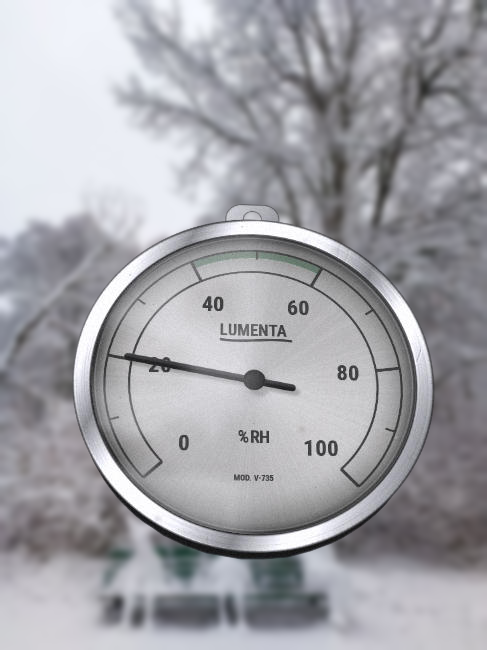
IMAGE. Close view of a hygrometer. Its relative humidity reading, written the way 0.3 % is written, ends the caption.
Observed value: 20 %
